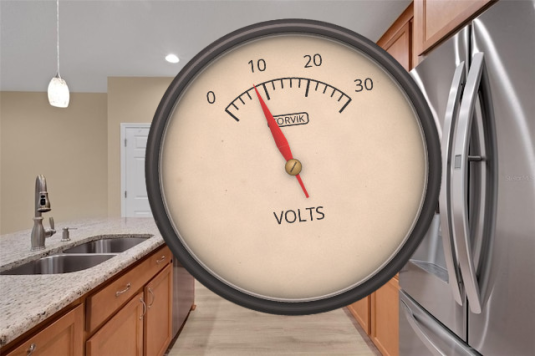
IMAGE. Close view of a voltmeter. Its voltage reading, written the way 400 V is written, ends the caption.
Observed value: 8 V
